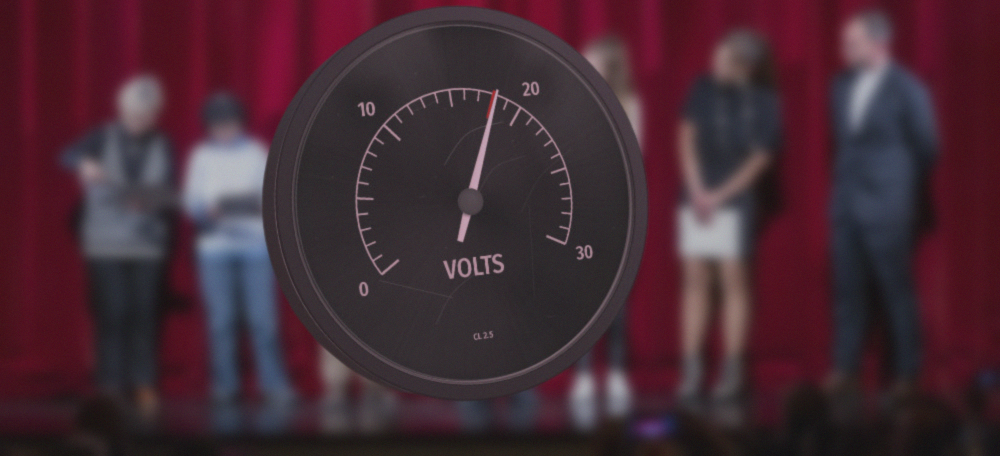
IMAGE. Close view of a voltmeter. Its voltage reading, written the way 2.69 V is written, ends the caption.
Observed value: 18 V
